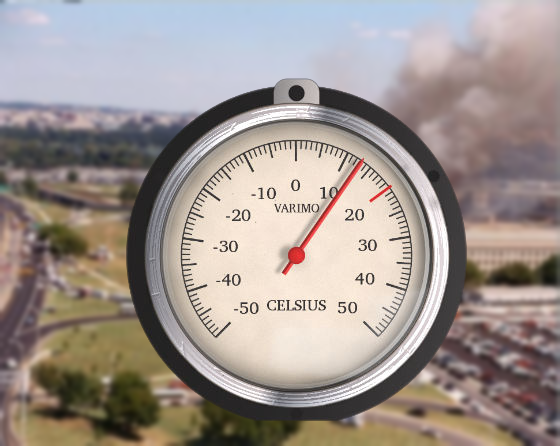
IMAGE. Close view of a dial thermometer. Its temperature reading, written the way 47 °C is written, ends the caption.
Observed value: 13 °C
